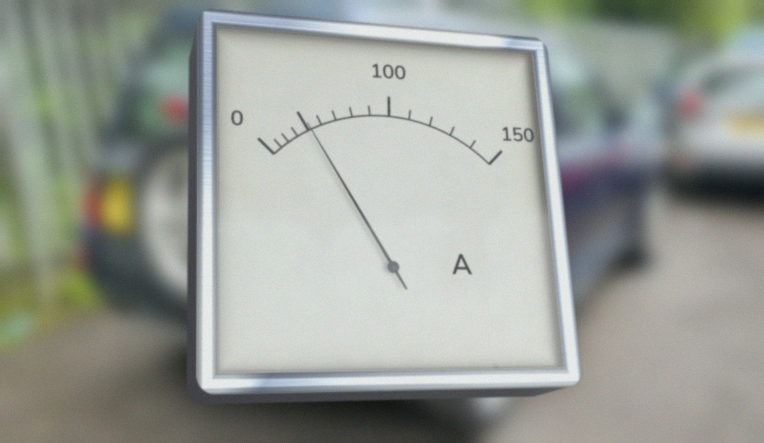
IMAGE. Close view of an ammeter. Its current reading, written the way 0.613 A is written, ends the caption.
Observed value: 50 A
